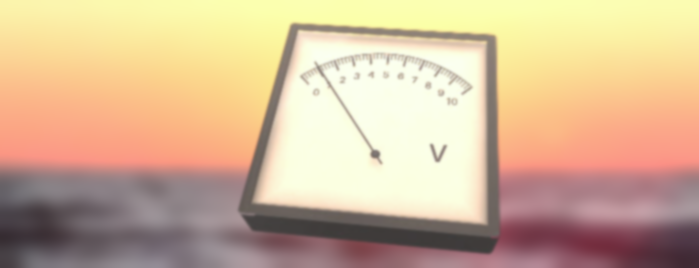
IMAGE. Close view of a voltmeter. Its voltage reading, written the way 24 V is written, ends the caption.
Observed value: 1 V
